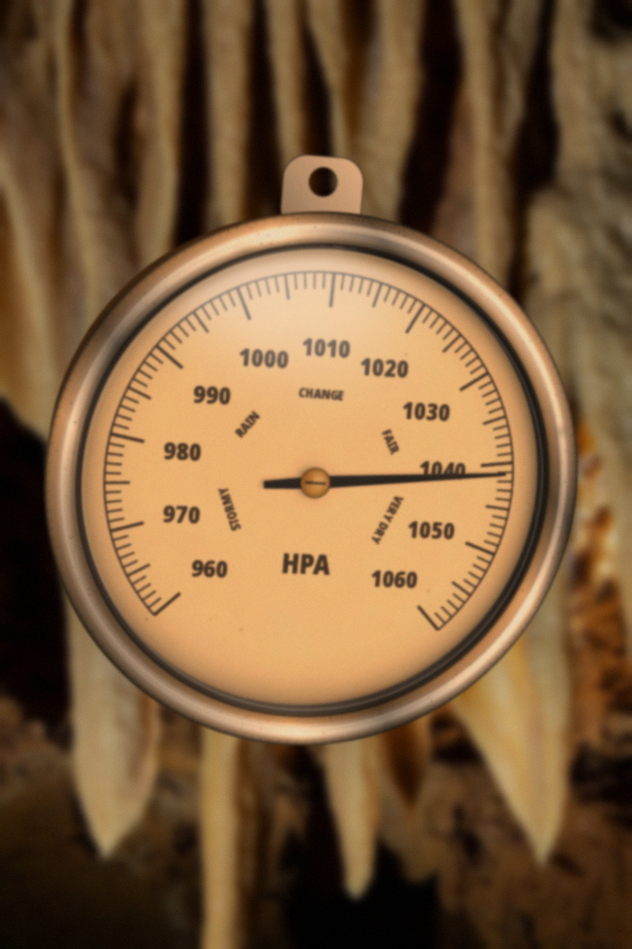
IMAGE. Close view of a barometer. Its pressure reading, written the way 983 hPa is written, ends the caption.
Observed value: 1041 hPa
